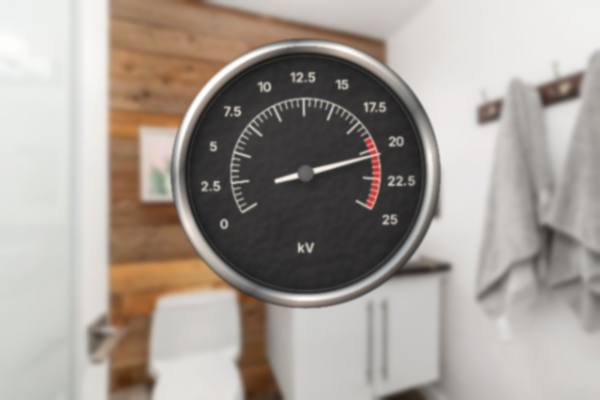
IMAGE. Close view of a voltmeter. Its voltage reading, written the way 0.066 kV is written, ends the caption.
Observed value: 20.5 kV
